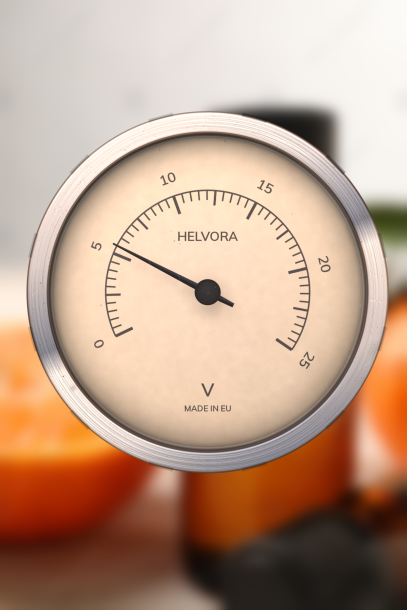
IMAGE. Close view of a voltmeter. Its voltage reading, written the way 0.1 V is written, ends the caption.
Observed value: 5.5 V
